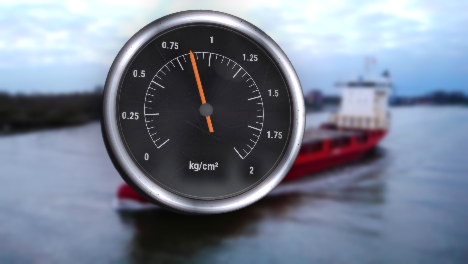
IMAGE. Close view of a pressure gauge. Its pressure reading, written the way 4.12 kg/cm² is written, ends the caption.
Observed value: 0.85 kg/cm²
